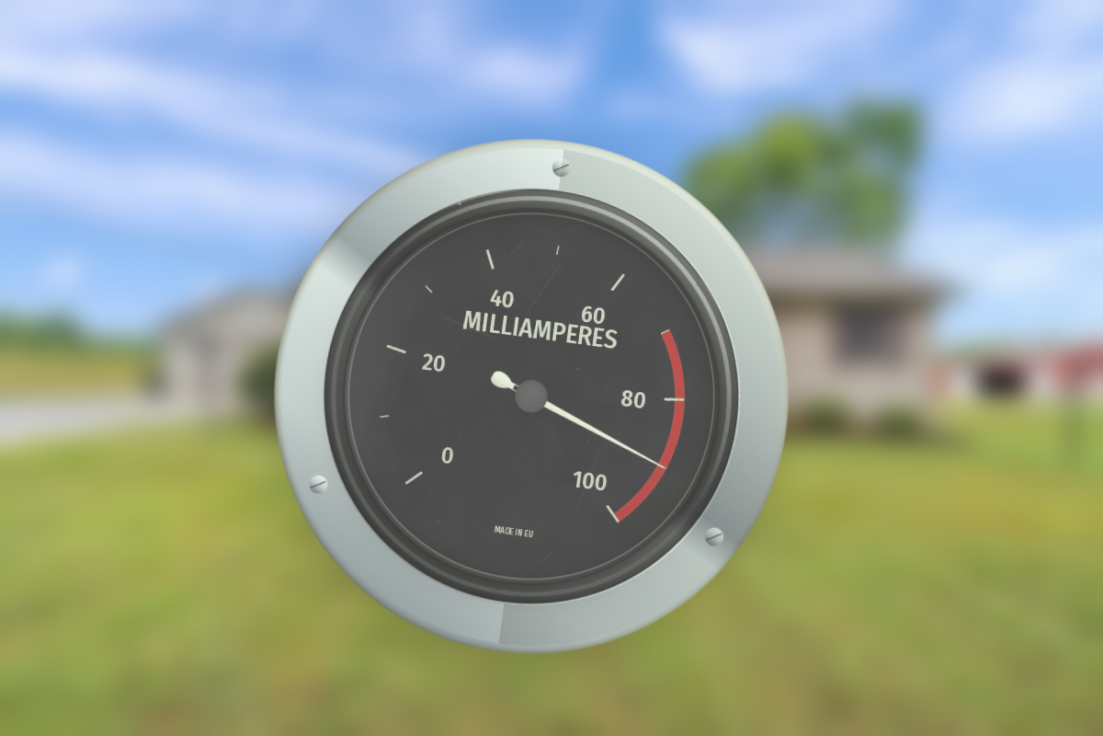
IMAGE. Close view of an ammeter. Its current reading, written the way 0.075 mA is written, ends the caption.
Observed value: 90 mA
